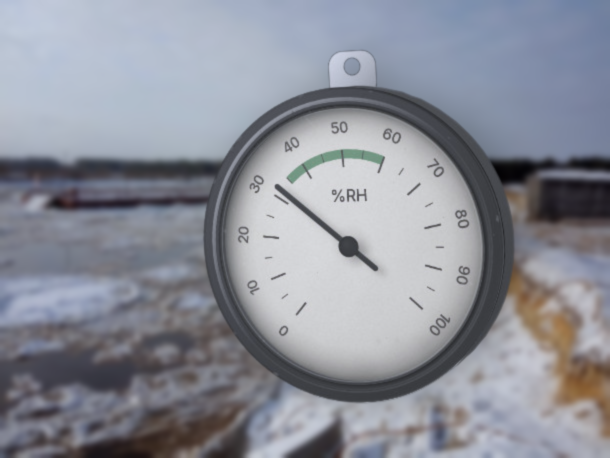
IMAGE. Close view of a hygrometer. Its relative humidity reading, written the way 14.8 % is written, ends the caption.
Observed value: 32.5 %
